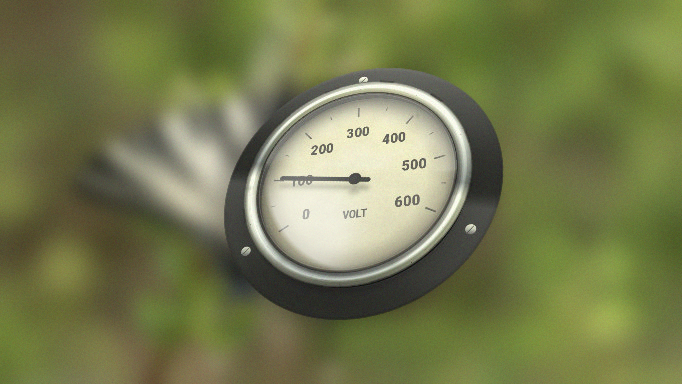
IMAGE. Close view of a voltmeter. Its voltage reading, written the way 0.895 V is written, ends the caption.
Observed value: 100 V
